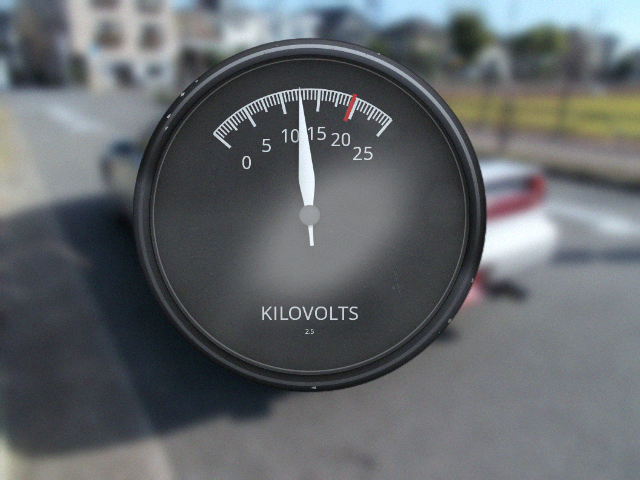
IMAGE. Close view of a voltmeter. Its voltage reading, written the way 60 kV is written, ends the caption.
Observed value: 12.5 kV
